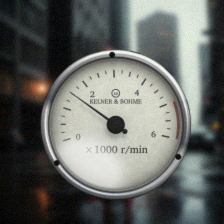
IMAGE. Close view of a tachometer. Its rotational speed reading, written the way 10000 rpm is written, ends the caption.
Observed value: 1500 rpm
